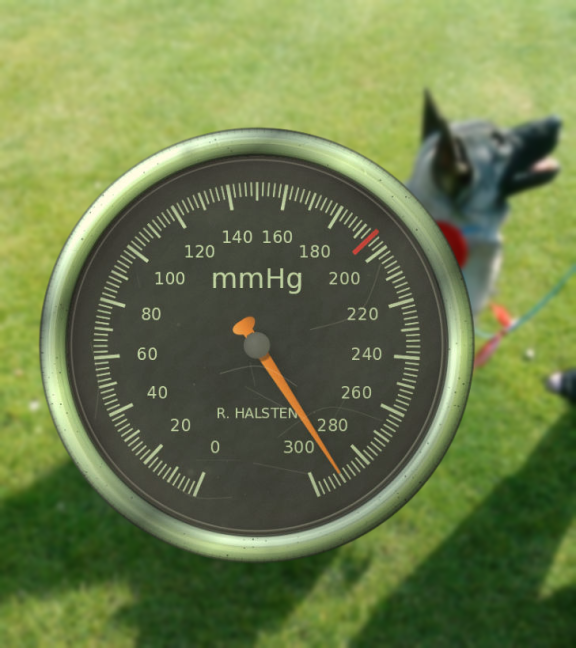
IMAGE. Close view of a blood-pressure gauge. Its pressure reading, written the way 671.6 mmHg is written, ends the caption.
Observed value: 290 mmHg
